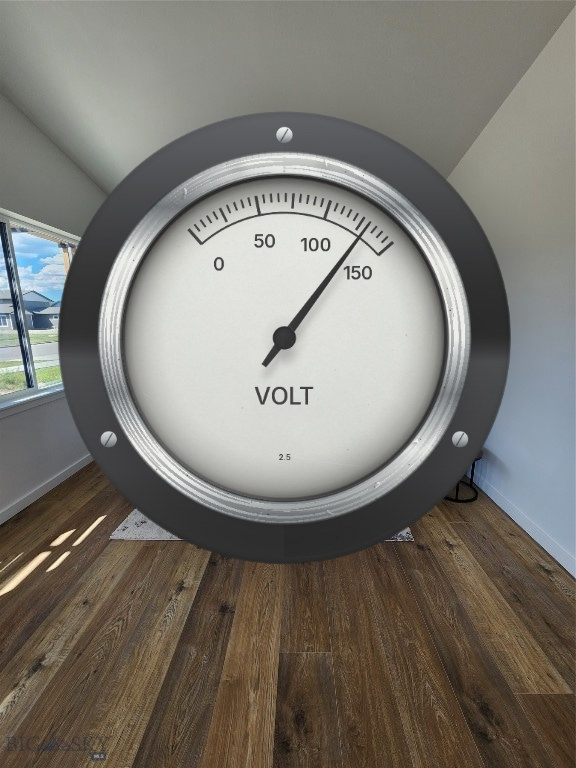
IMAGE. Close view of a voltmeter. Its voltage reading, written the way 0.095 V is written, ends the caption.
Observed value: 130 V
